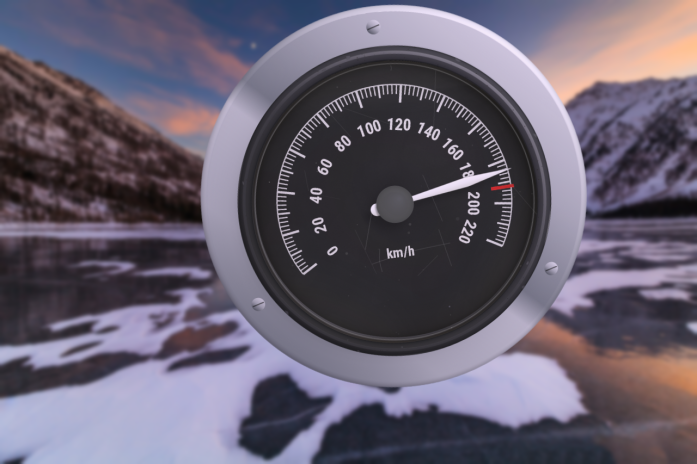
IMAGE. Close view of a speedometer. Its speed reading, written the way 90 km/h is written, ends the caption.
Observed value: 184 km/h
